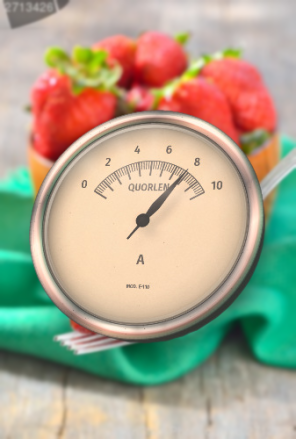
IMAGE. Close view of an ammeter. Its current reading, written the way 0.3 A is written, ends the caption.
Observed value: 8 A
